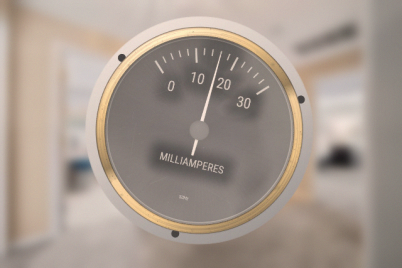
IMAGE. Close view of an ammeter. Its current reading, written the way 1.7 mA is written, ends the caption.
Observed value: 16 mA
